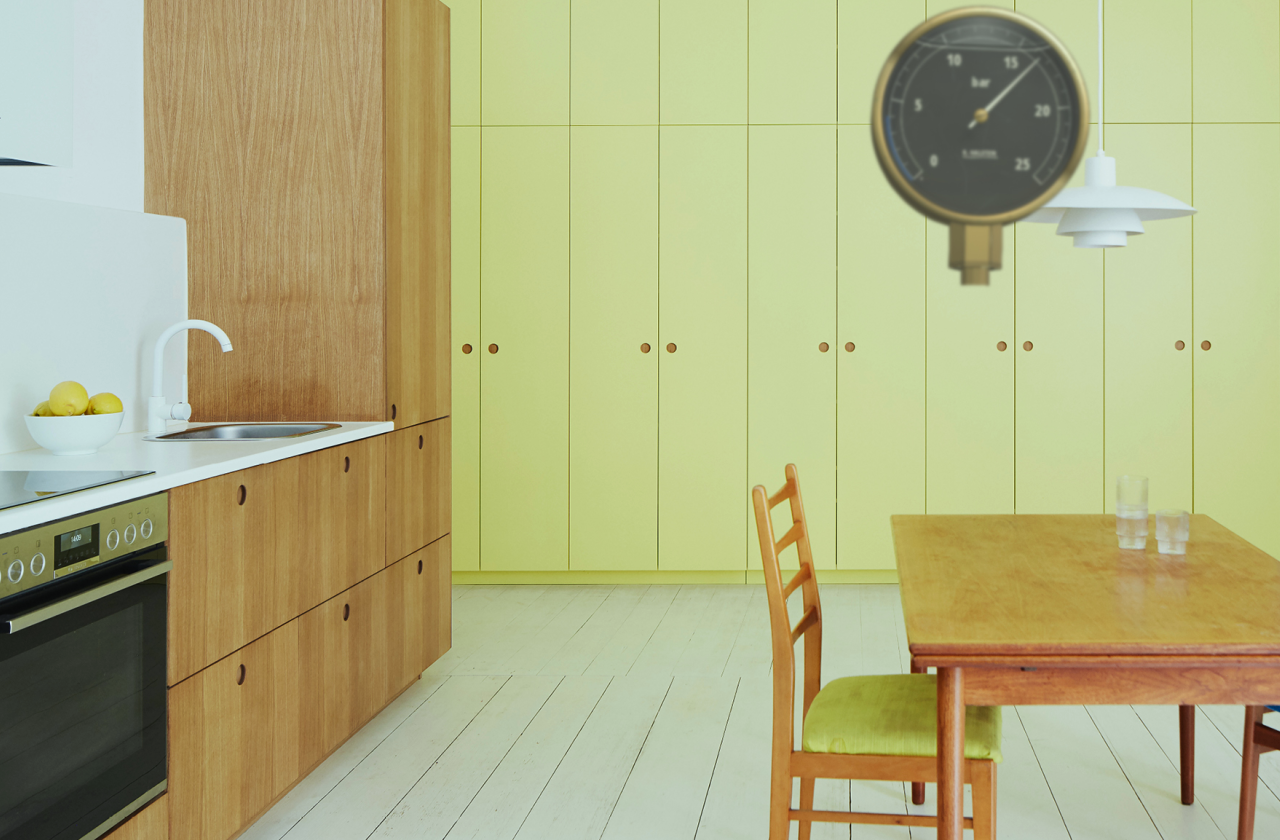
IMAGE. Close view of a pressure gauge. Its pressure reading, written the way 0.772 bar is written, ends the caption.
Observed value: 16.5 bar
